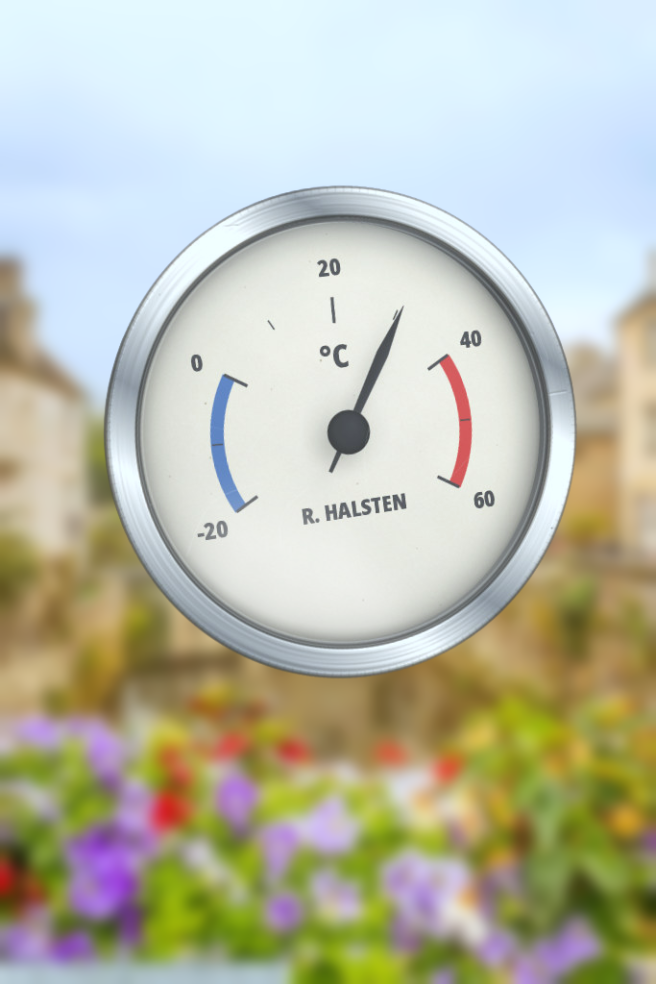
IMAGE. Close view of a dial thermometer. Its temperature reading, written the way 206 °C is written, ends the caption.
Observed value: 30 °C
